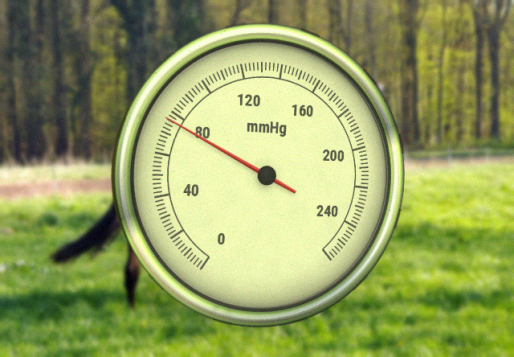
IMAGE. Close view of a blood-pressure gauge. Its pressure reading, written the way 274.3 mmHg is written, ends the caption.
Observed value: 76 mmHg
